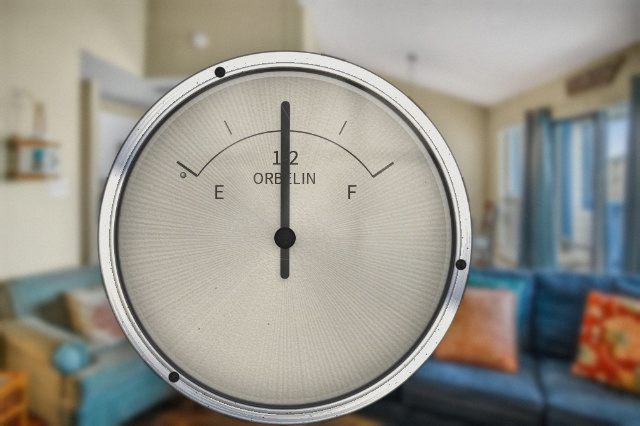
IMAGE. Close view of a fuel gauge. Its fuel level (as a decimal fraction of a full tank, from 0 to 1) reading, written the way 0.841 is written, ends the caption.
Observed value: 0.5
